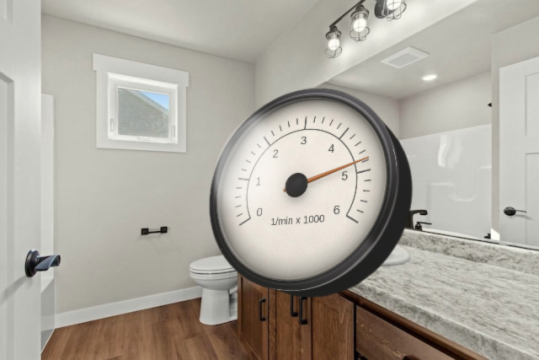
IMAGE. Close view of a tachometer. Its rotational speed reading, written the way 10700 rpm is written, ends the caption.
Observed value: 4800 rpm
